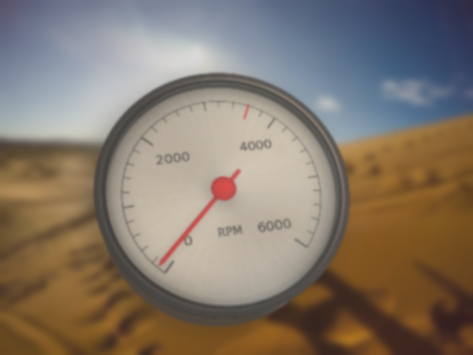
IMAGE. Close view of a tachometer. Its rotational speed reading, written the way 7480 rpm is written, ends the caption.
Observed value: 100 rpm
